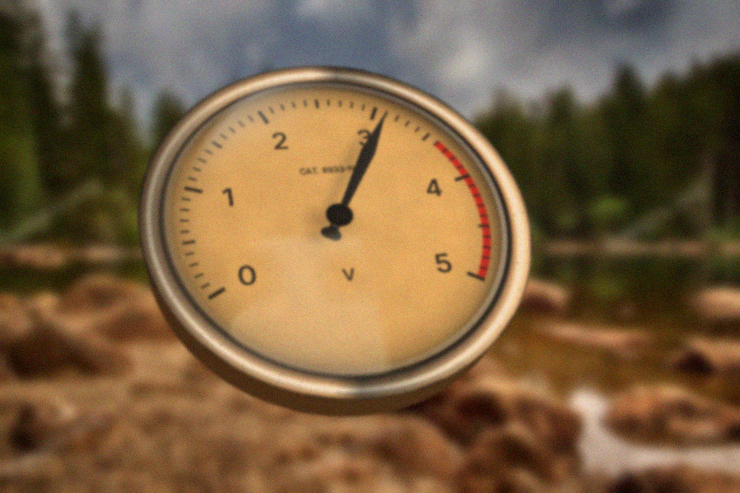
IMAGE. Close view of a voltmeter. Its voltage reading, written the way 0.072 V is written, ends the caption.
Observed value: 3.1 V
